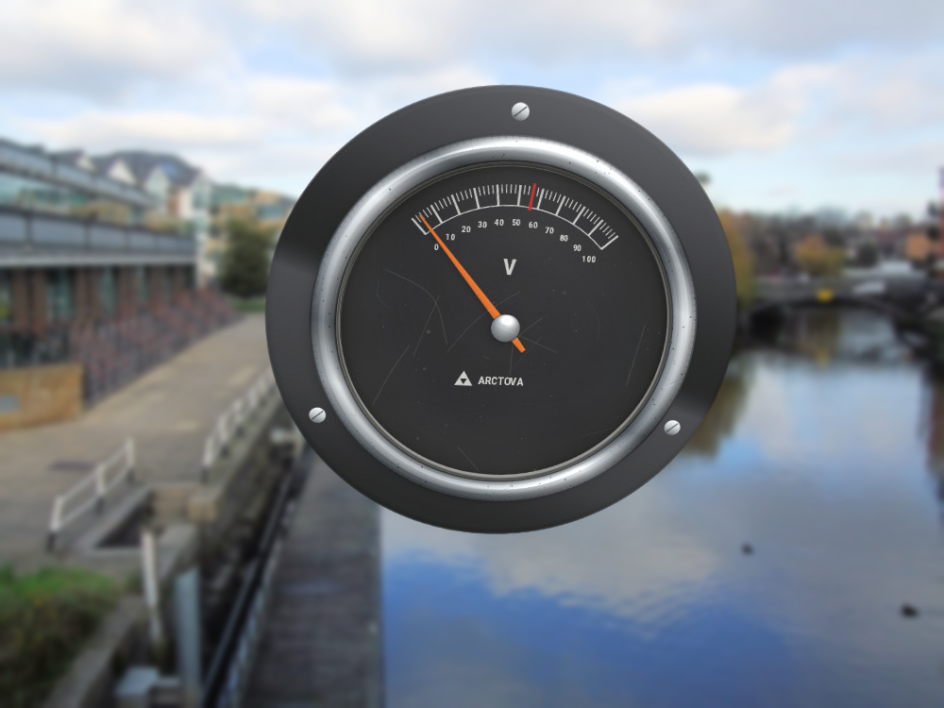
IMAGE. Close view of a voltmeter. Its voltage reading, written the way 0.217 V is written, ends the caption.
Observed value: 4 V
